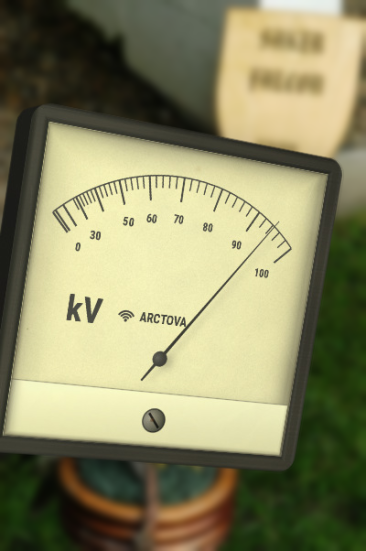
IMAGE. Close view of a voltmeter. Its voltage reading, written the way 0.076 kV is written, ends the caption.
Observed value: 94 kV
